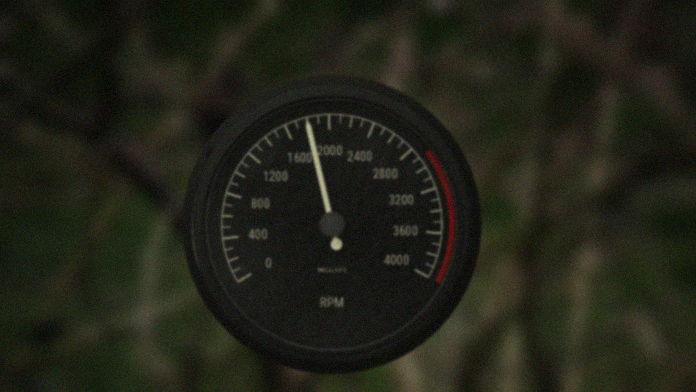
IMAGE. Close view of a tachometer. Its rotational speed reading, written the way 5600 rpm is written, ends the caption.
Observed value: 1800 rpm
